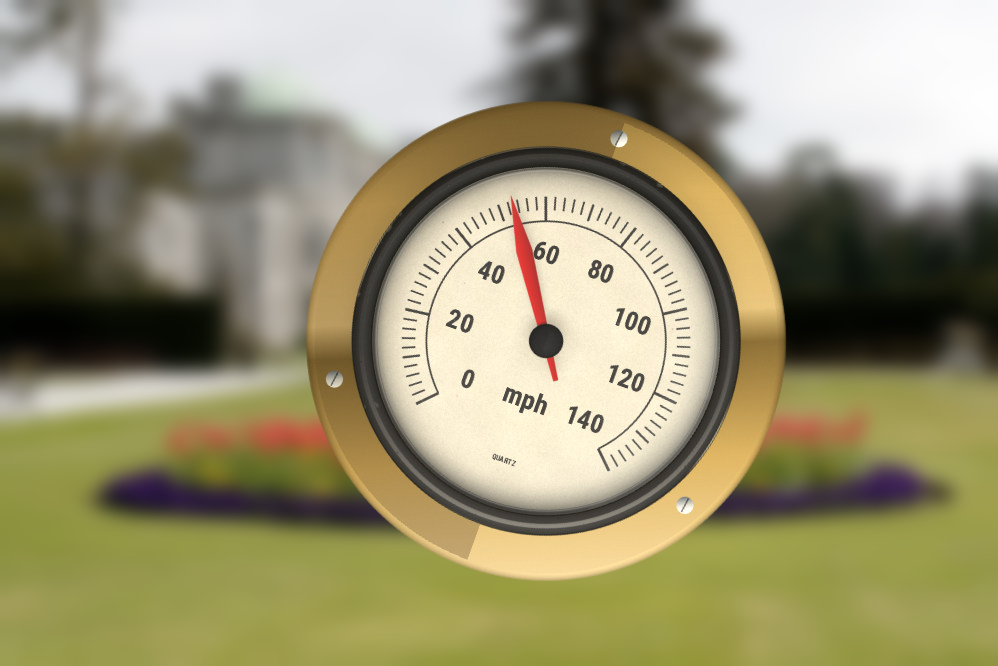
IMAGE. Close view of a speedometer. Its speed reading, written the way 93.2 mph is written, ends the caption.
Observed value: 53 mph
